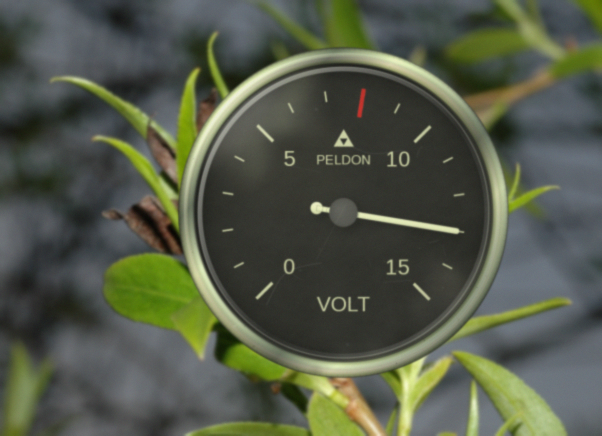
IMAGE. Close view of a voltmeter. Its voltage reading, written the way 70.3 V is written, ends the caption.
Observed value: 13 V
